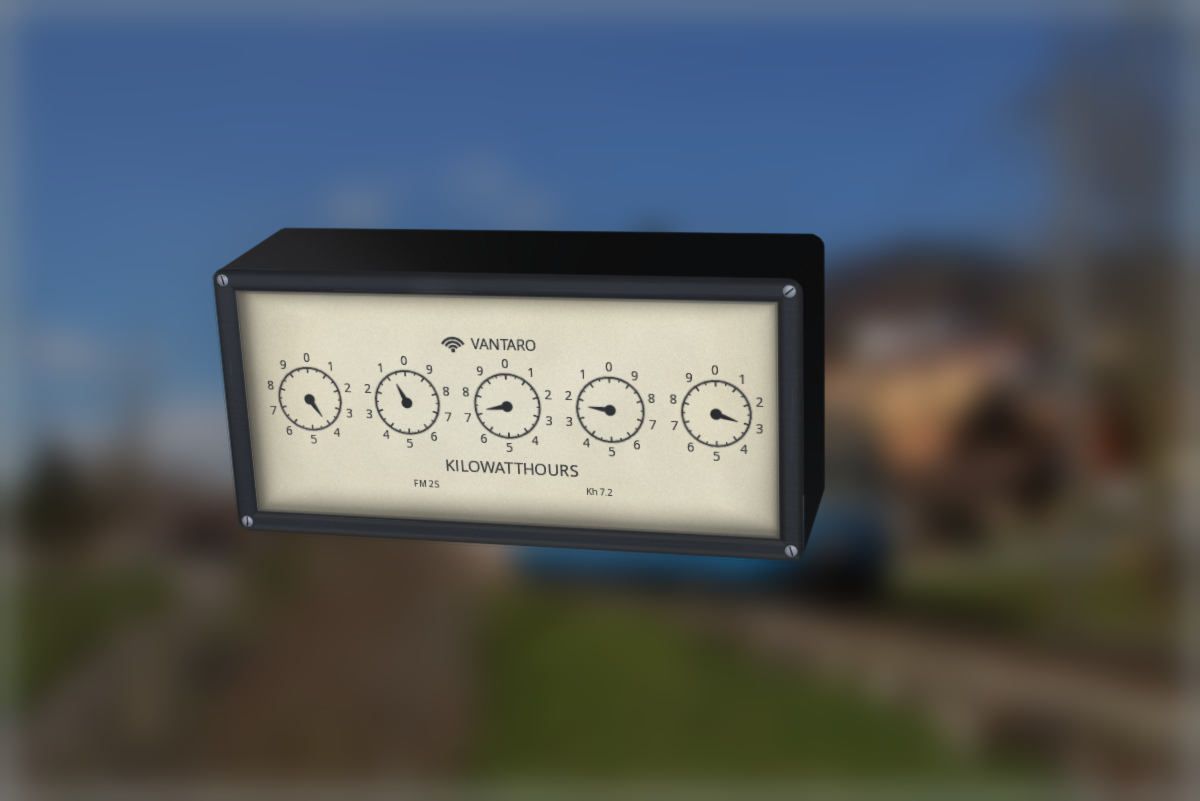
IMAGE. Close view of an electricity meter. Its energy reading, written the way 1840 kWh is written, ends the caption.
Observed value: 40723 kWh
